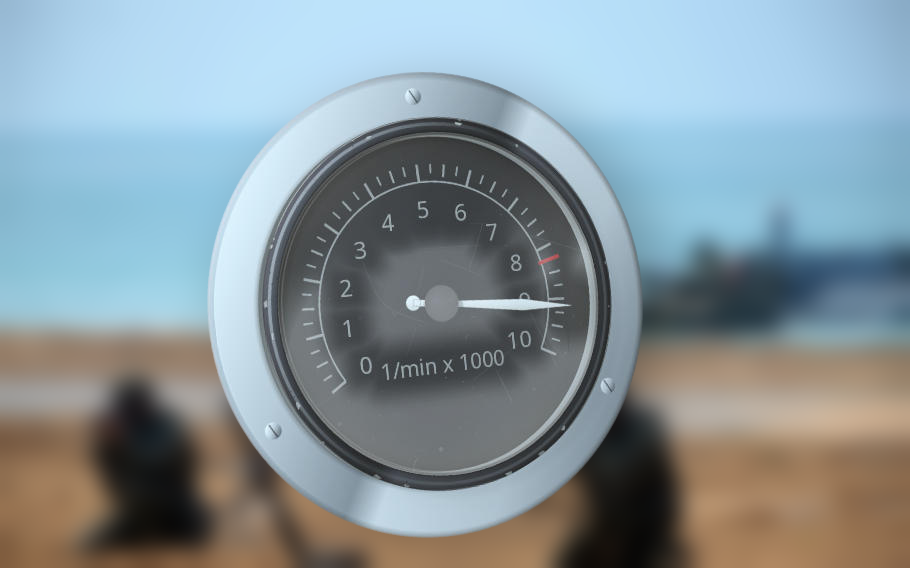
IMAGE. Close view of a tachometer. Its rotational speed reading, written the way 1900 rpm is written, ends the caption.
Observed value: 9125 rpm
